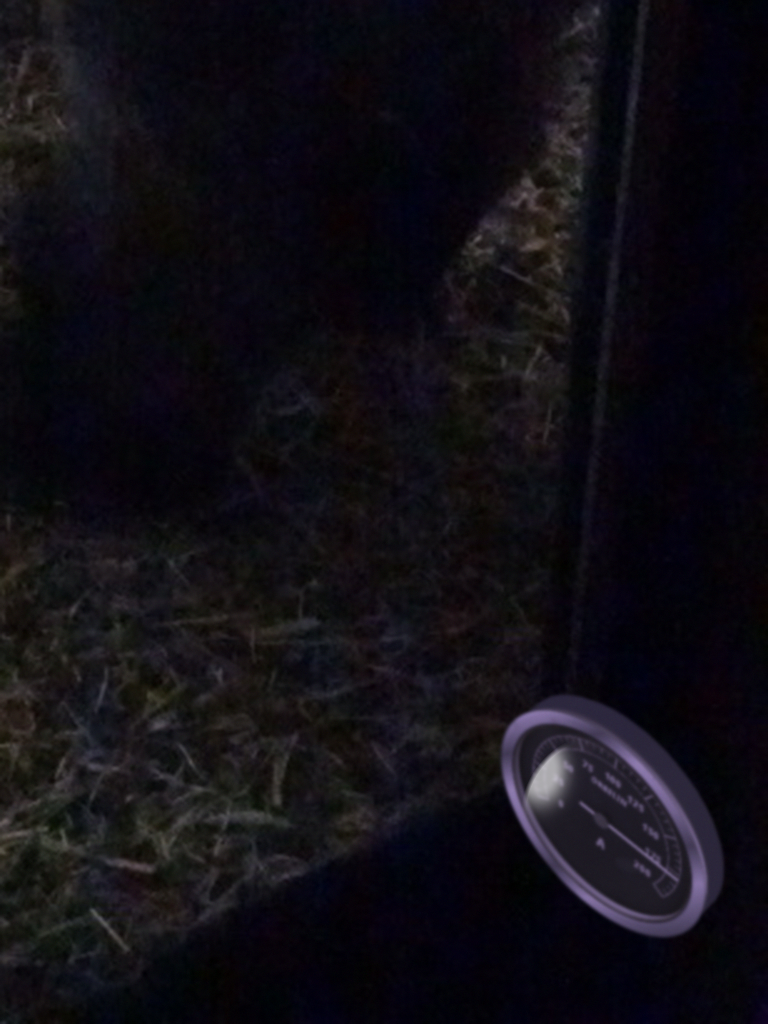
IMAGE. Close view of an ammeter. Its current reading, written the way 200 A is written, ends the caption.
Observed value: 175 A
